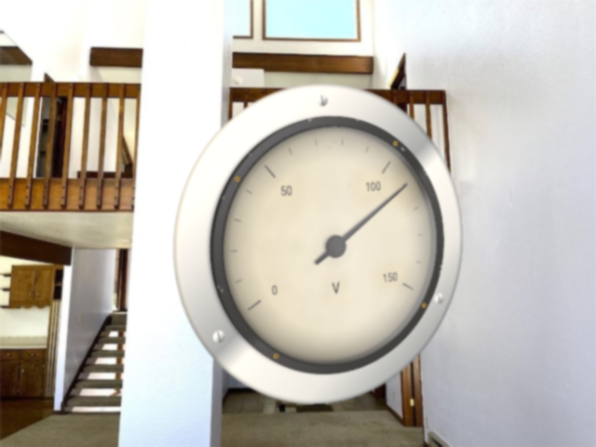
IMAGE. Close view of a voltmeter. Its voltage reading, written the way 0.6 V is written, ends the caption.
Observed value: 110 V
